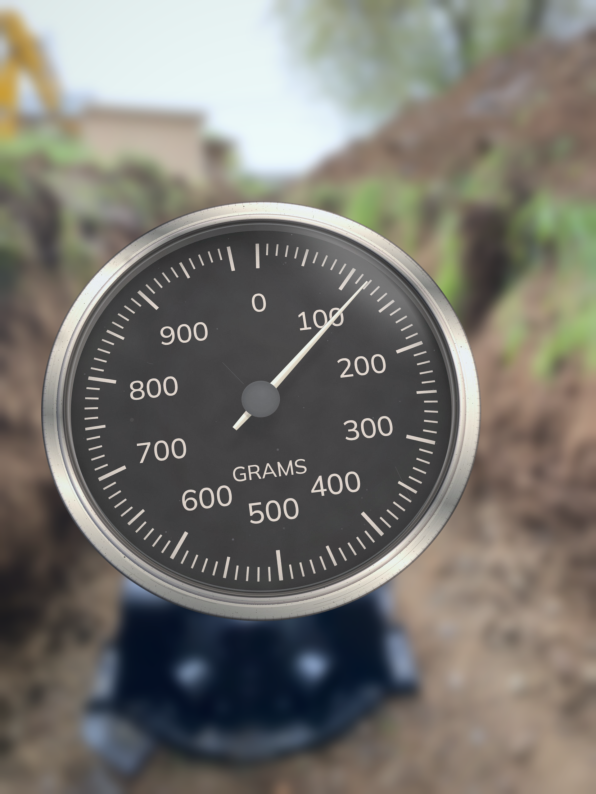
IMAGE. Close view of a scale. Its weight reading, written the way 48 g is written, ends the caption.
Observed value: 120 g
